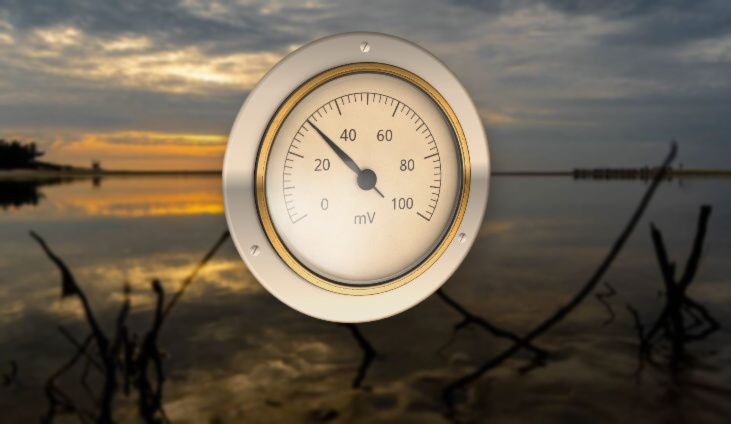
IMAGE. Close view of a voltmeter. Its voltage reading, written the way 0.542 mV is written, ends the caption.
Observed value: 30 mV
